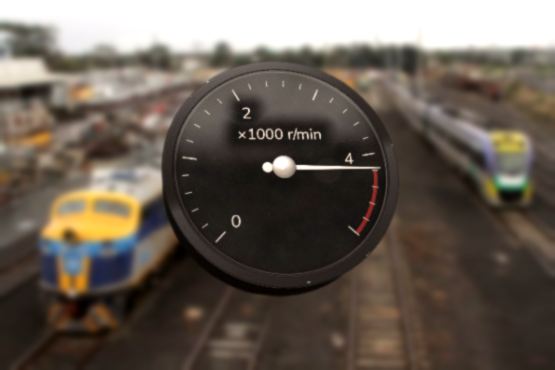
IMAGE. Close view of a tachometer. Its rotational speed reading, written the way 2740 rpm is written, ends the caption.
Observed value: 4200 rpm
